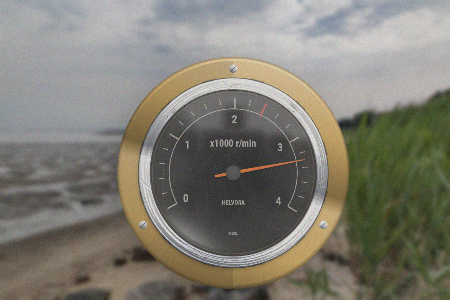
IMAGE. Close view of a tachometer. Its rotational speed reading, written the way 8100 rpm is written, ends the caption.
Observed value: 3300 rpm
